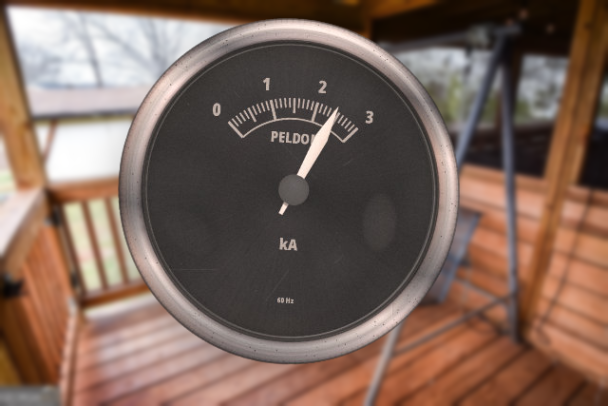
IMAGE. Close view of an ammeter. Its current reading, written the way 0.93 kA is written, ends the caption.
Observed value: 2.4 kA
